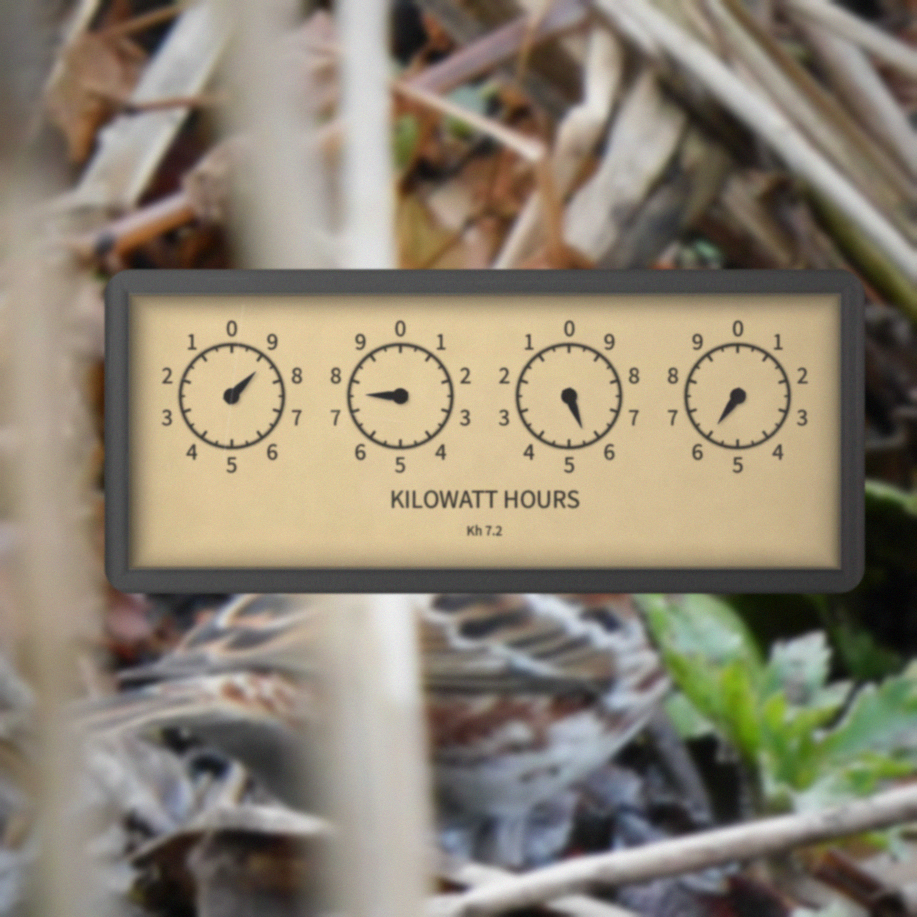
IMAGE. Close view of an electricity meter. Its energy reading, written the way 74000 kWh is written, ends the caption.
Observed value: 8756 kWh
